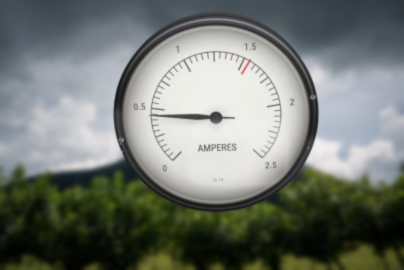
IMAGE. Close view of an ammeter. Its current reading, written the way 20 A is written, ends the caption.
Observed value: 0.45 A
